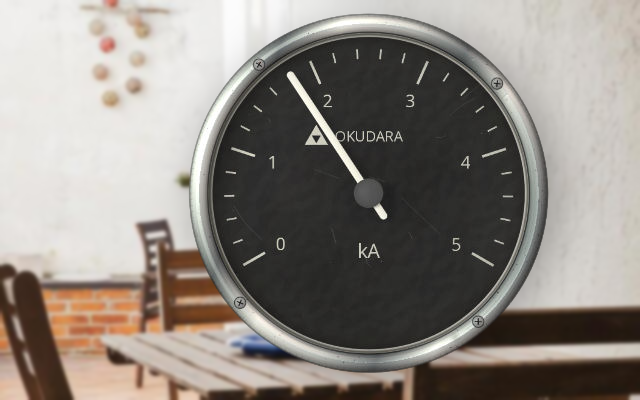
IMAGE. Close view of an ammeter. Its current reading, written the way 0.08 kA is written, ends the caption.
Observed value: 1.8 kA
